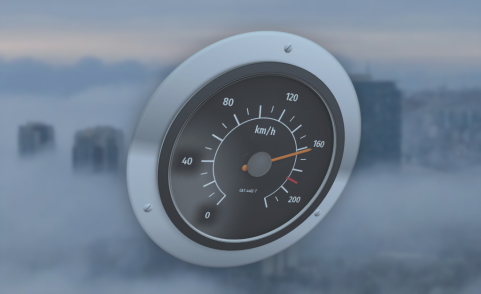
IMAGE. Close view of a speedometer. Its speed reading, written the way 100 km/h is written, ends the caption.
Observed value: 160 km/h
